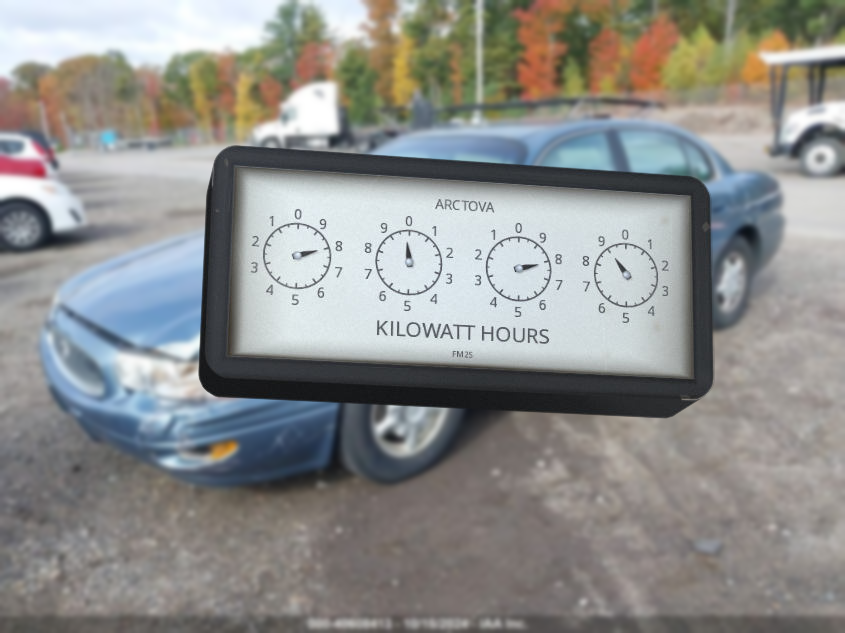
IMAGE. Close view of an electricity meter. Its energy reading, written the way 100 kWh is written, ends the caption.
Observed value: 7979 kWh
